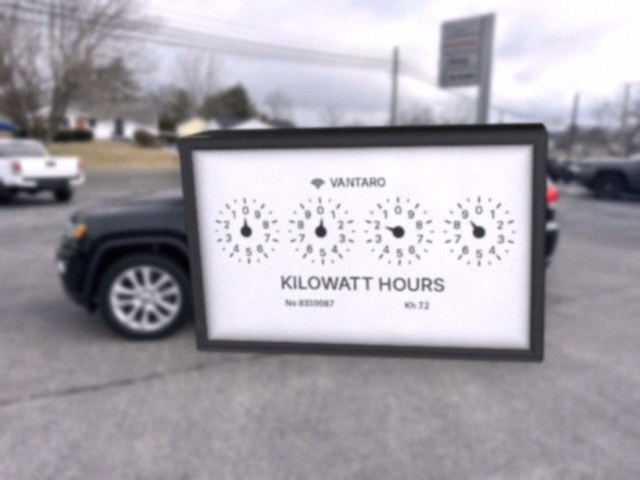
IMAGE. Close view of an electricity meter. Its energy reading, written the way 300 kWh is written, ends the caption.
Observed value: 19 kWh
